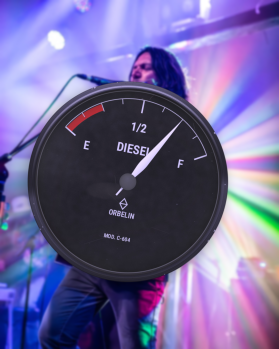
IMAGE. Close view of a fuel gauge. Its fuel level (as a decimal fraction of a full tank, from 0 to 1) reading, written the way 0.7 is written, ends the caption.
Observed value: 0.75
